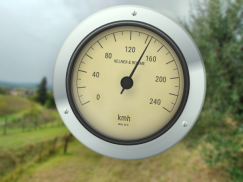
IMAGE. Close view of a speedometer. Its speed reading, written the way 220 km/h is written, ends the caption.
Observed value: 145 km/h
